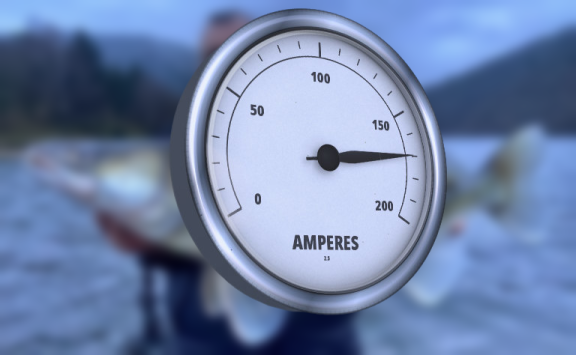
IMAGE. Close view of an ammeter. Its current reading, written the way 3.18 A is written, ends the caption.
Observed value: 170 A
